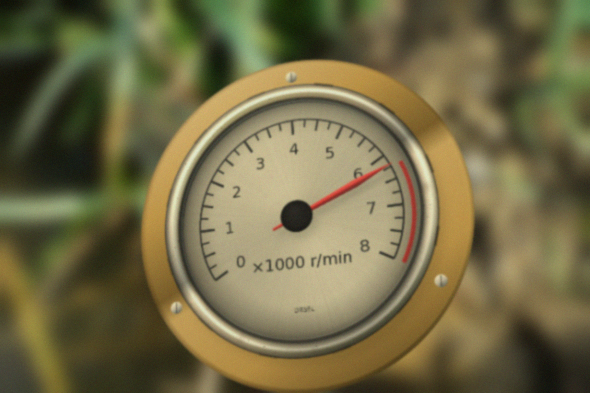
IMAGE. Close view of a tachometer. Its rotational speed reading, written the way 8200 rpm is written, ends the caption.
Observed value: 6250 rpm
